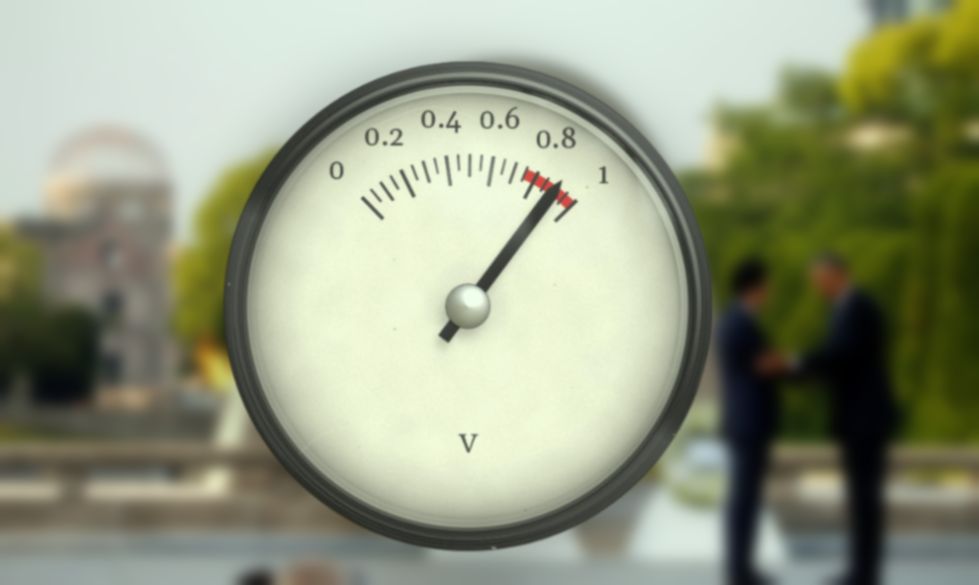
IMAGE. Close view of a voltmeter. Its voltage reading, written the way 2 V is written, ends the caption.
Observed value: 0.9 V
